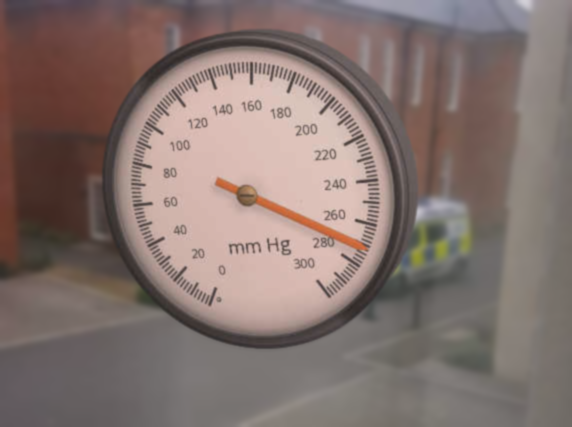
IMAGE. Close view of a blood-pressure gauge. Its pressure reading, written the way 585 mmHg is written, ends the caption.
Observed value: 270 mmHg
